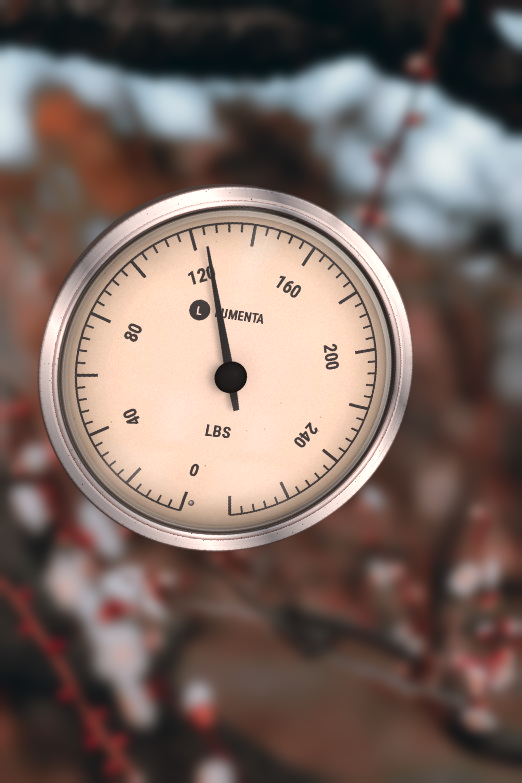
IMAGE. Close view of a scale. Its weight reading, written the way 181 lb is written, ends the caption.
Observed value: 124 lb
